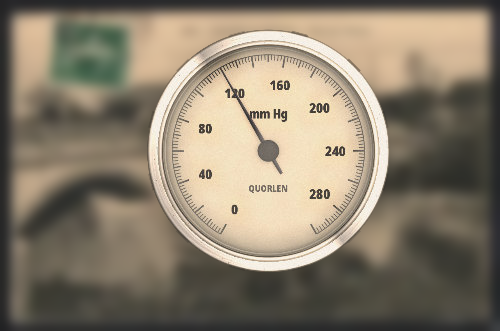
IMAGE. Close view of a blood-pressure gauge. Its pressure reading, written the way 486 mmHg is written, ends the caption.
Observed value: 120 mmHg
